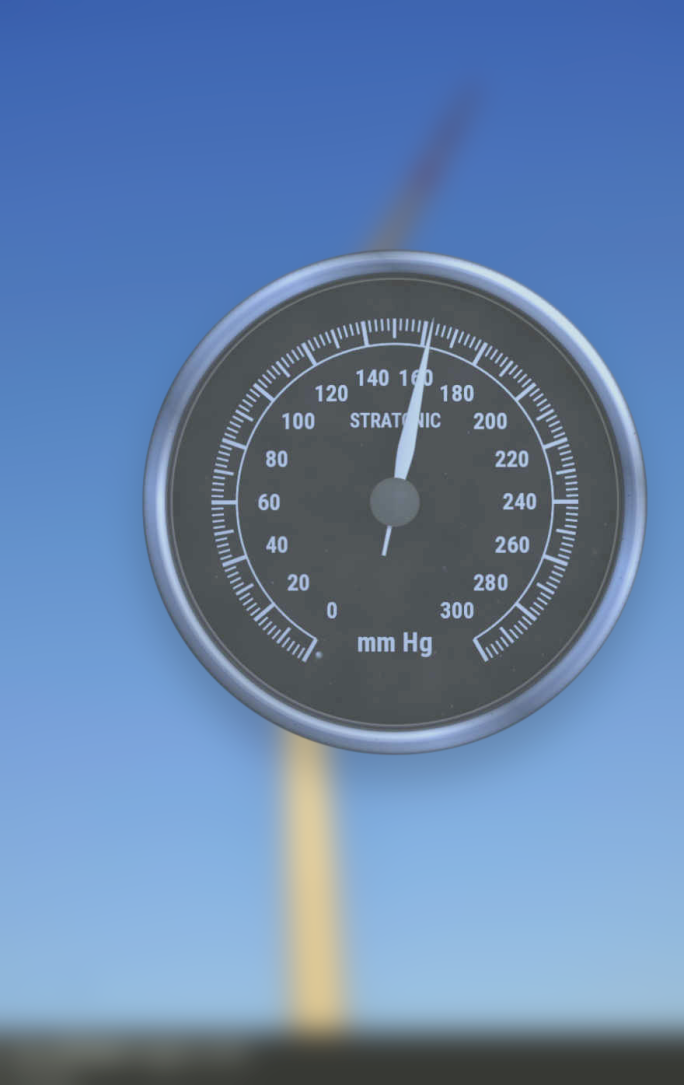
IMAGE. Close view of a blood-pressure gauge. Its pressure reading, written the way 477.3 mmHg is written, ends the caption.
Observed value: 162 mmHg
